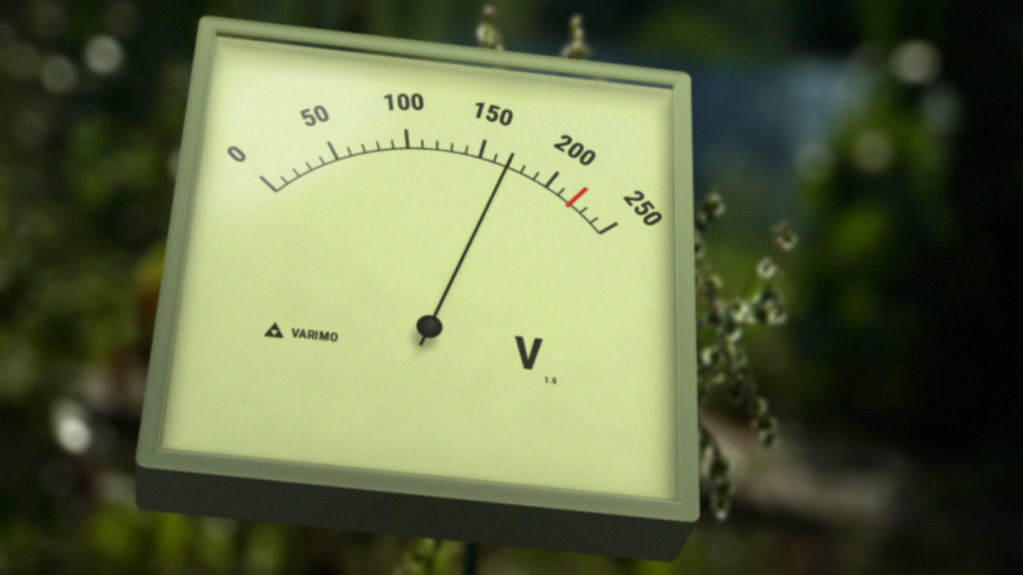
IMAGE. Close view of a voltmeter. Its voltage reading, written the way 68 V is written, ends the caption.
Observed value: 170 V
